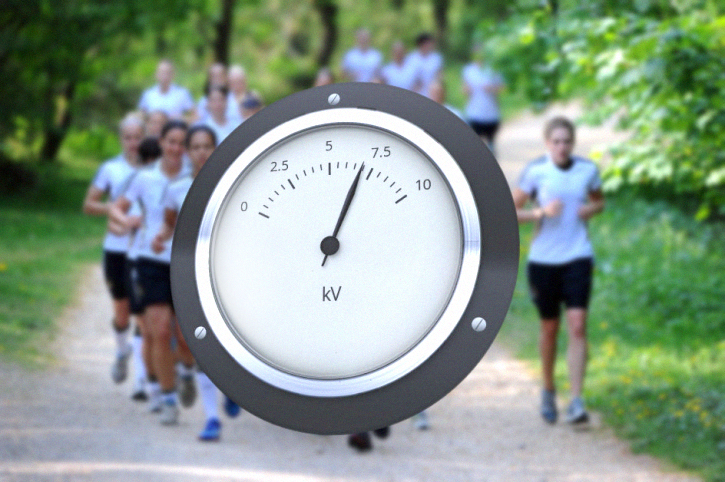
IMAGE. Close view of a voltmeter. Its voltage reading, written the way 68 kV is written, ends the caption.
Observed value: 7 kV
